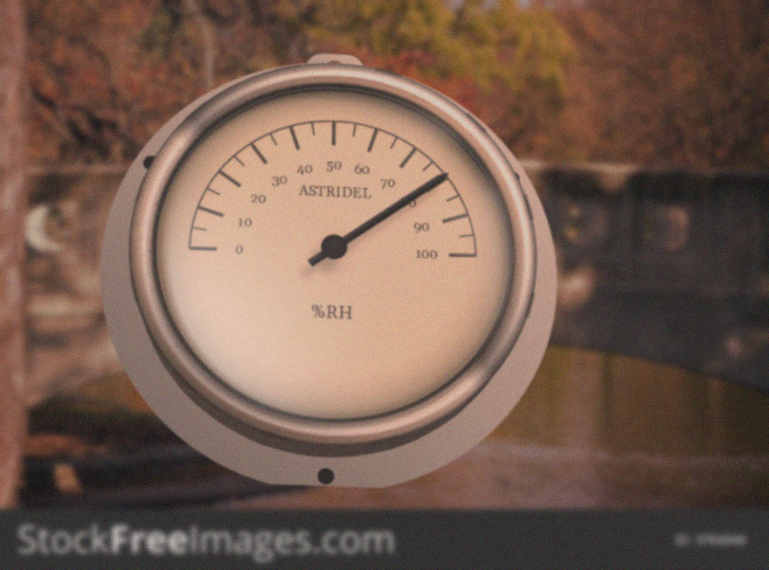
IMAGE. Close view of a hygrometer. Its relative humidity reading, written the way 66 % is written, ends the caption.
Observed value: 80 %
